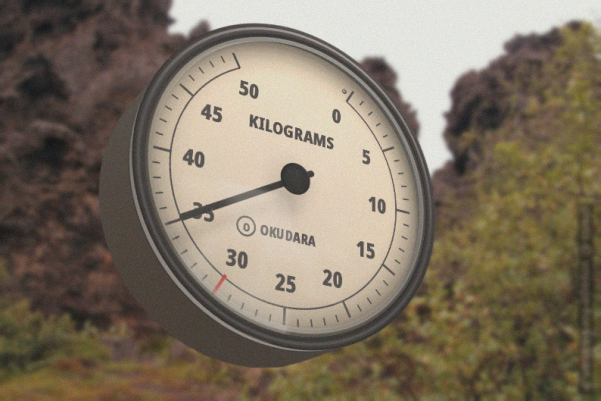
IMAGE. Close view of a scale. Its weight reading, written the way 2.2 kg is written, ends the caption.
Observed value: 35 kg
